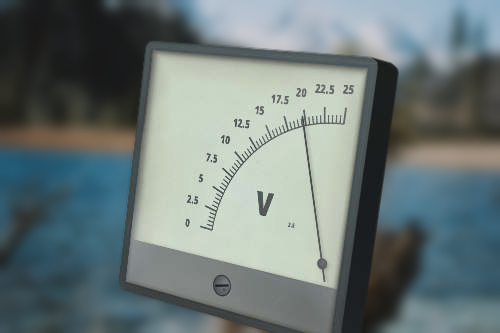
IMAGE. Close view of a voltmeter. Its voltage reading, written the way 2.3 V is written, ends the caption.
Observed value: 20 V
